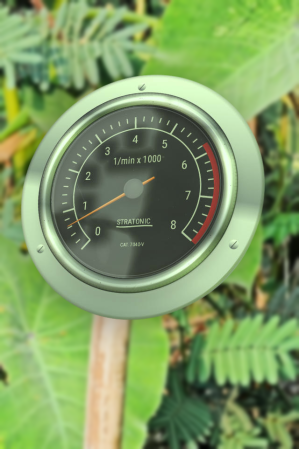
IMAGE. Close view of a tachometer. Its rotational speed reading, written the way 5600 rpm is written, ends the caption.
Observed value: 600 rpm
